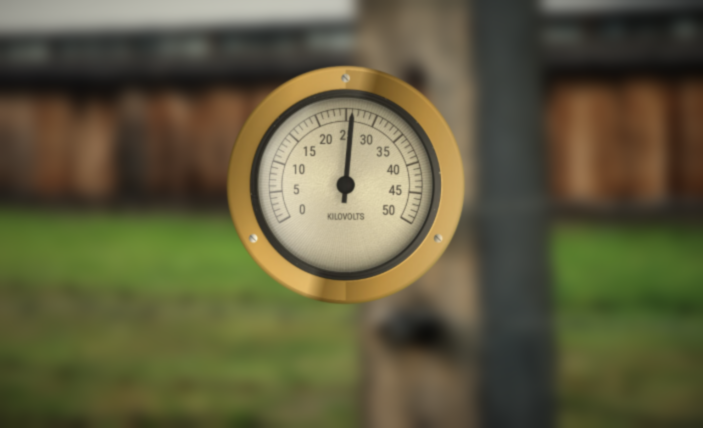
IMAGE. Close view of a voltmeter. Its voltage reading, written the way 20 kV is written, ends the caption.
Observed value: 26 kV
